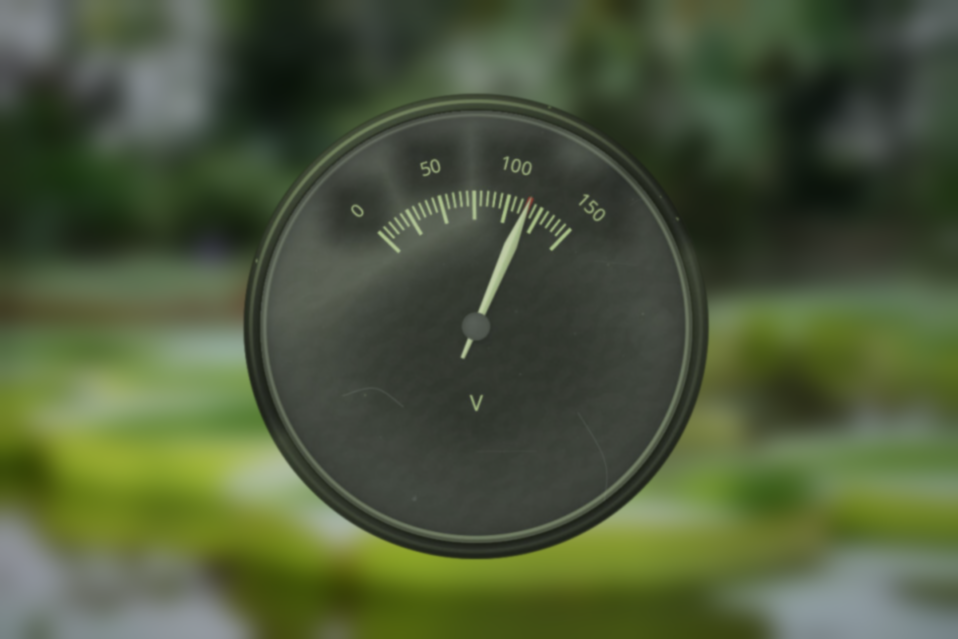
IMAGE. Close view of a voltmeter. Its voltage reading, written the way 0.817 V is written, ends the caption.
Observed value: 115 V
